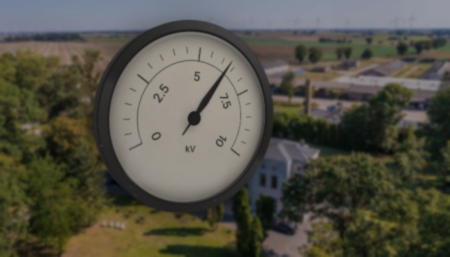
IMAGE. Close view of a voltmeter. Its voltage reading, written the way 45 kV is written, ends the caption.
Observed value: 6.25 kV
